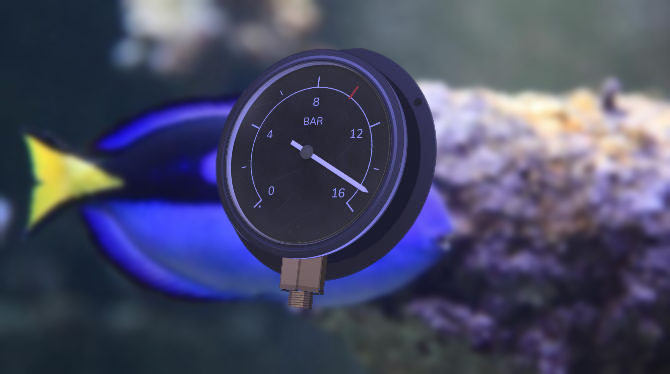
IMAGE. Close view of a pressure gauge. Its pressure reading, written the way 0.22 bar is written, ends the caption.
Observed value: 15 bar
